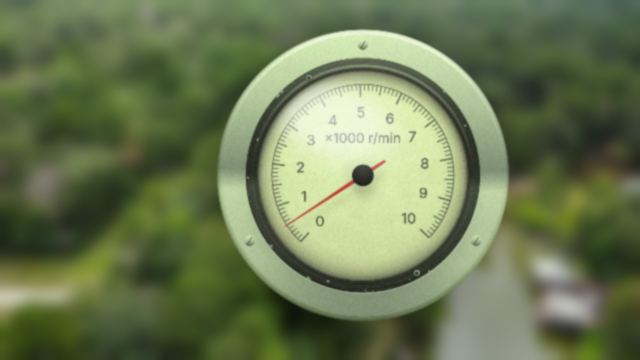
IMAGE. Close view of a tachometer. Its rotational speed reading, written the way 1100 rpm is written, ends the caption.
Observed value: 500 rpm
